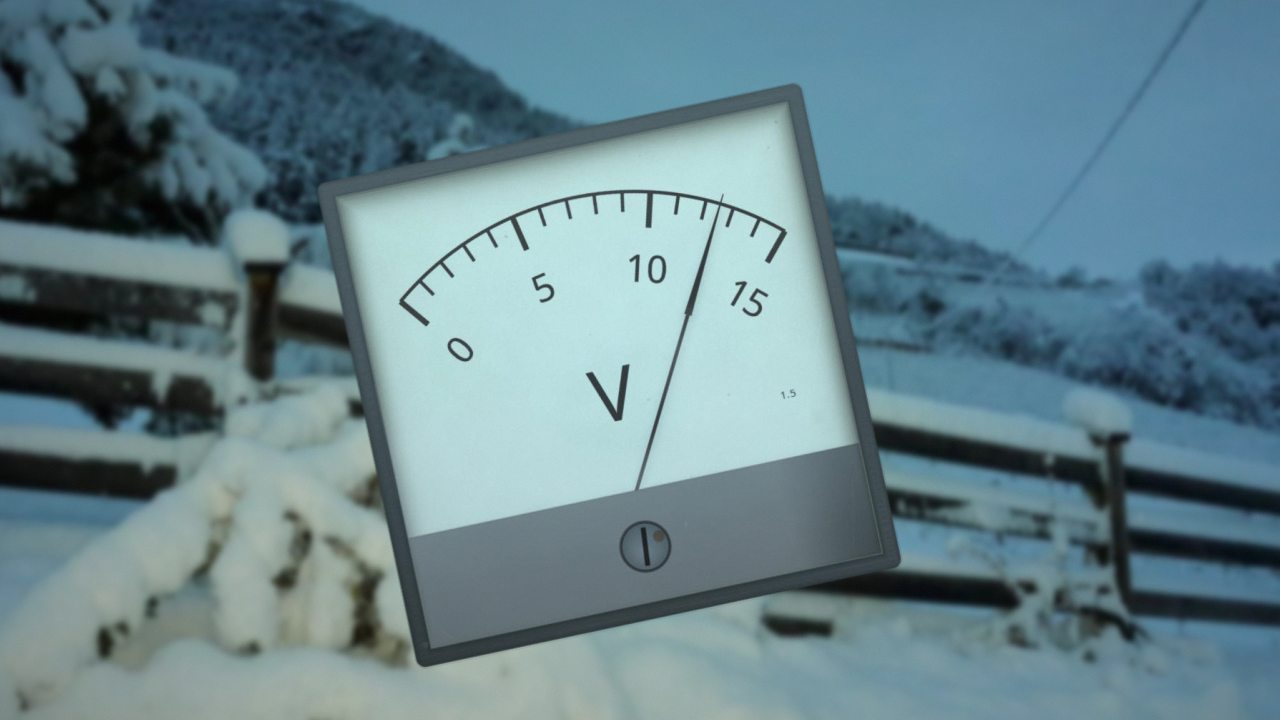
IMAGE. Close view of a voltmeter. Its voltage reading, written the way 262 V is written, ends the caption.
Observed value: 12.5 V
